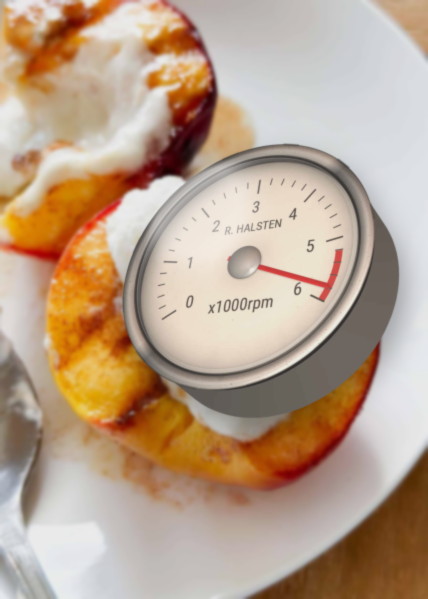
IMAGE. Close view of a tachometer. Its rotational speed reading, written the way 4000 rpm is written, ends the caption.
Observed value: 5800 rpm
